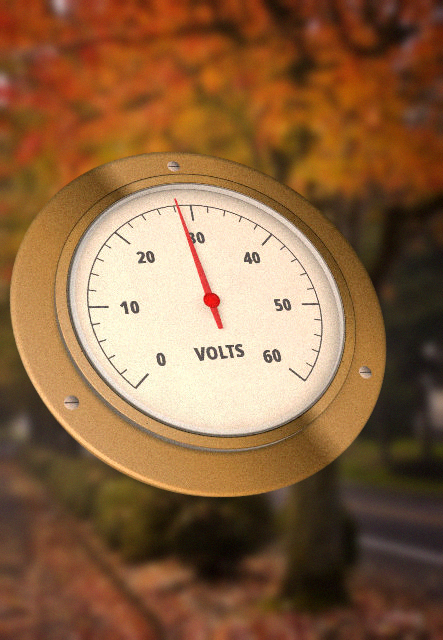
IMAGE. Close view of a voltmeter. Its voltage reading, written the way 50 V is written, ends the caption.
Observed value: 28 V
